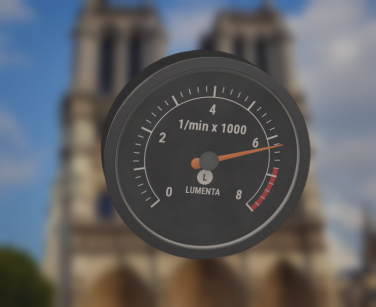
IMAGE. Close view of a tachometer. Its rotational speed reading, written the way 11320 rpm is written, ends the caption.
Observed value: 6200 rpm
